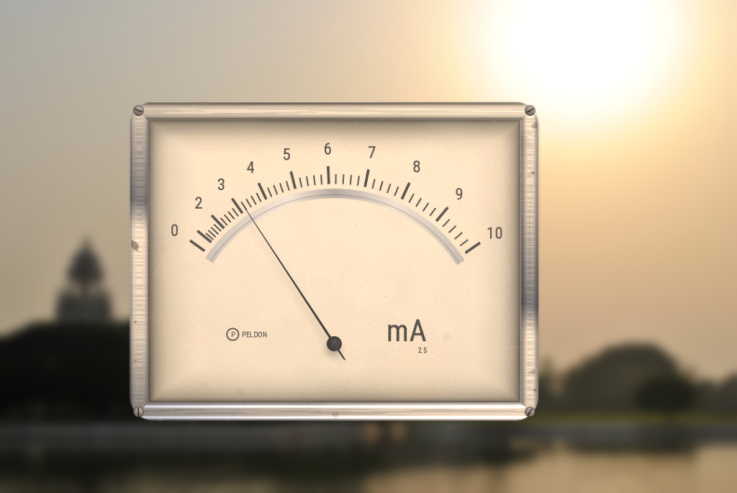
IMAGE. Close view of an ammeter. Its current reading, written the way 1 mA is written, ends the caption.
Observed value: 3.2 mA
